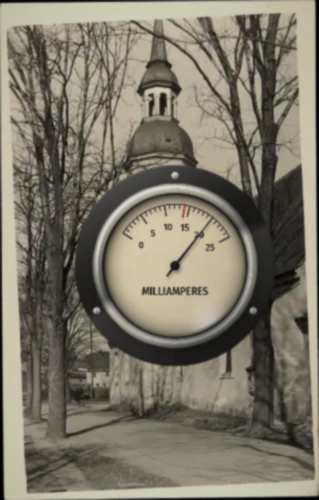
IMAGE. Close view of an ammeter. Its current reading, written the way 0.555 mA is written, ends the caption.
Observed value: 20 mA
